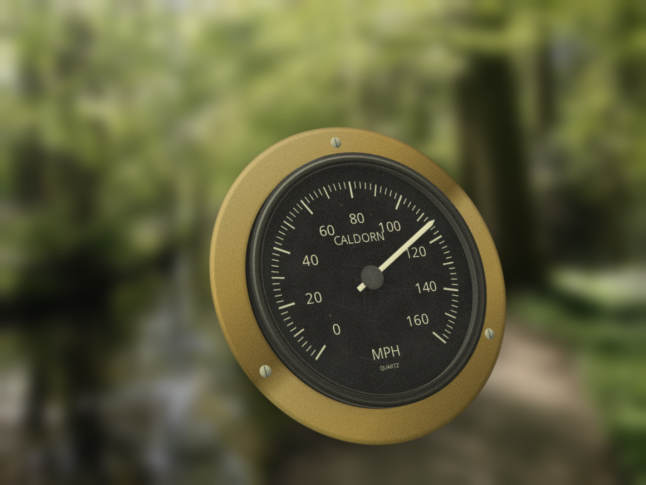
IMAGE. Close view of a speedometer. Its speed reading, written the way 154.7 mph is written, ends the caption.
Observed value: 114 mph
